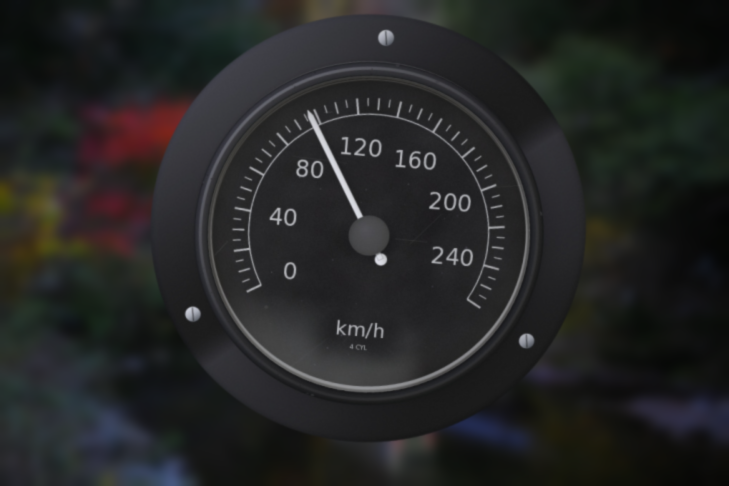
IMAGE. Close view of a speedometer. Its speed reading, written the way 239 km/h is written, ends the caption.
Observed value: 97.5 km/h
